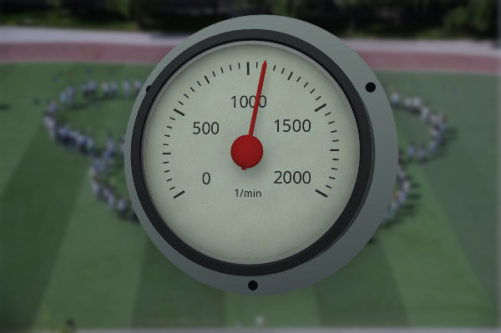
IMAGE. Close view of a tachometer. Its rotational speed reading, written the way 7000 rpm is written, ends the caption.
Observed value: 1100 rpm
